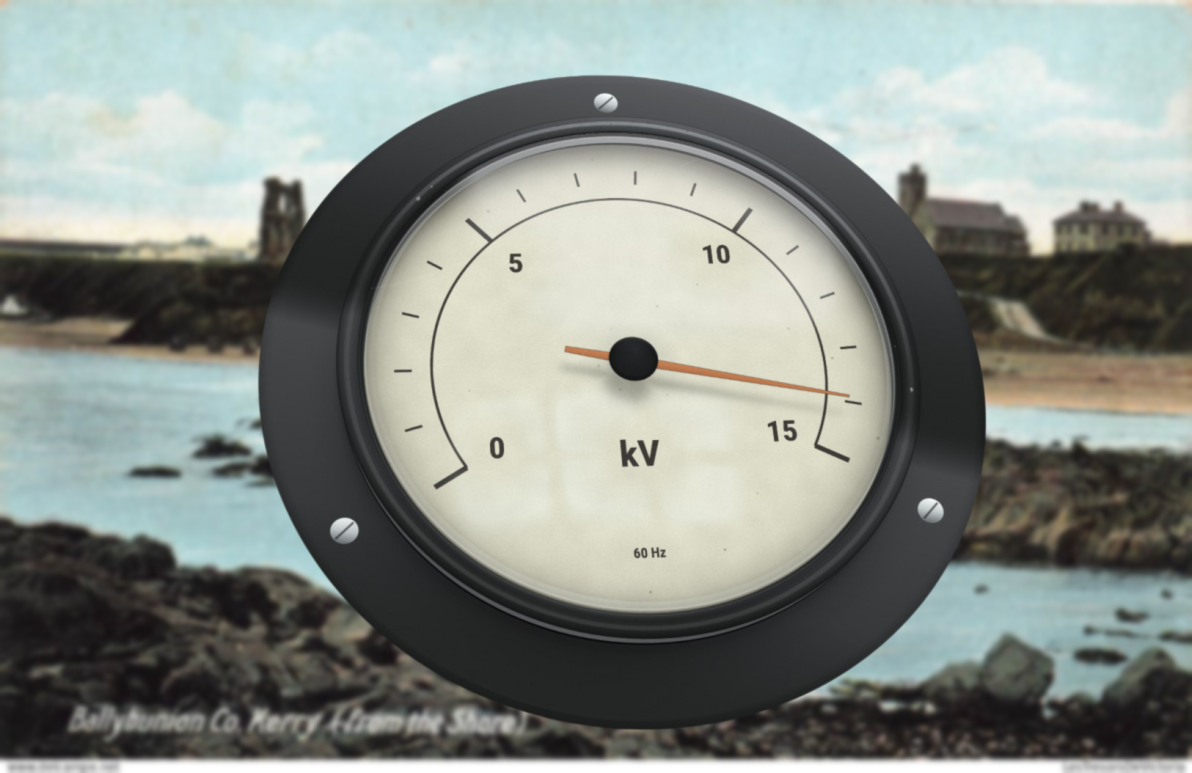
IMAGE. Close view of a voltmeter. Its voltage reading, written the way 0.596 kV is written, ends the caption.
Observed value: 14 kV
